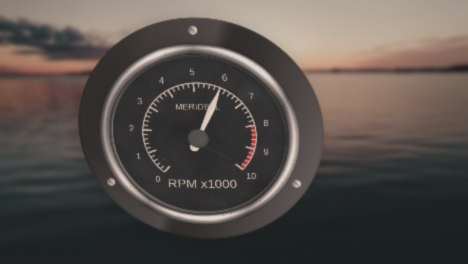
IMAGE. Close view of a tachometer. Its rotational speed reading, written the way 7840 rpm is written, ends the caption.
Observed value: 6000 rpm
